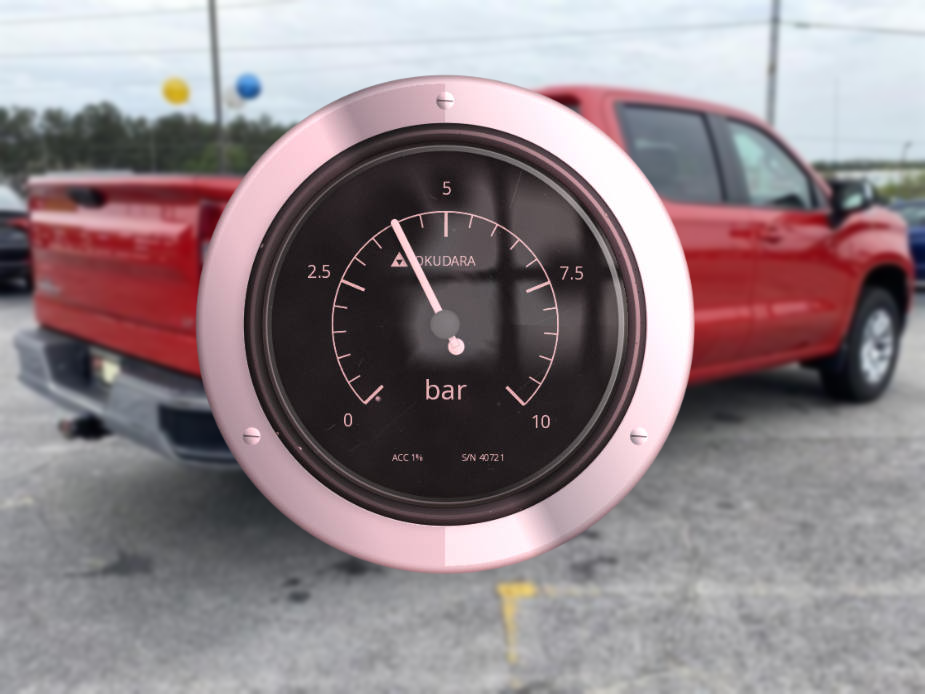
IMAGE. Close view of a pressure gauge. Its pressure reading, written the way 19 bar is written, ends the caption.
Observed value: 4 bar
